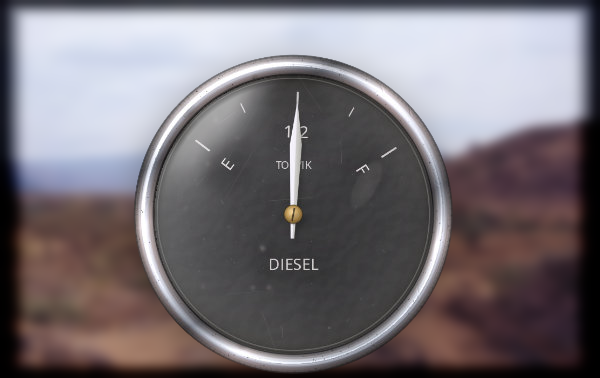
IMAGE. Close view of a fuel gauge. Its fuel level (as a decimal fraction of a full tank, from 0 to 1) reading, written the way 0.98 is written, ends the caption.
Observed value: 0.5
